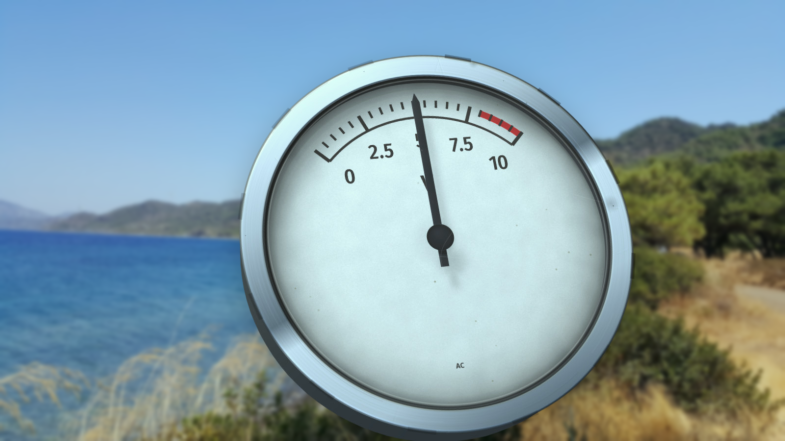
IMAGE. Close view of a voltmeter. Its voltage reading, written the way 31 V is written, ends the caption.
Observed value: 5 V
